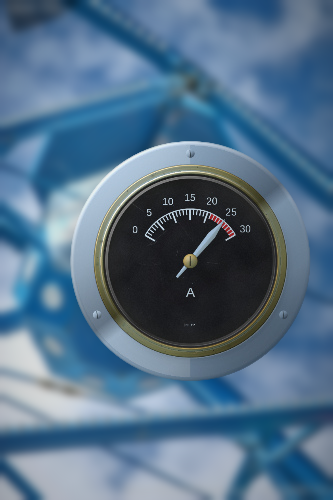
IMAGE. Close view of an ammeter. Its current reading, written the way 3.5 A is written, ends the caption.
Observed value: 25 A
